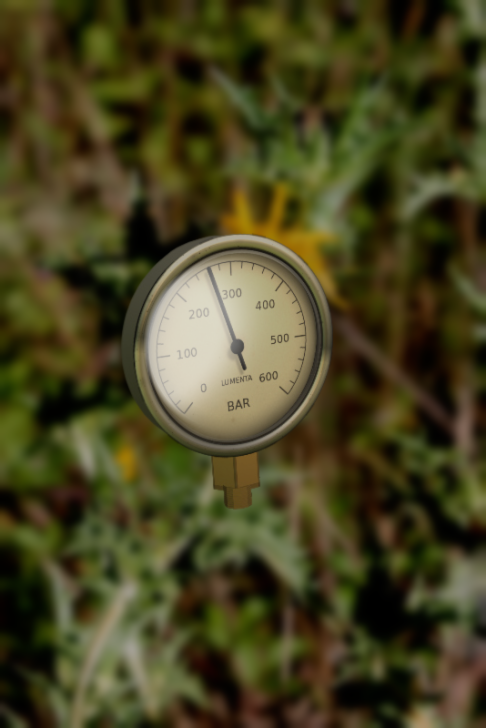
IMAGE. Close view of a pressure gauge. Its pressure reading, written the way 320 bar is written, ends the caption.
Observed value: 260 bar
